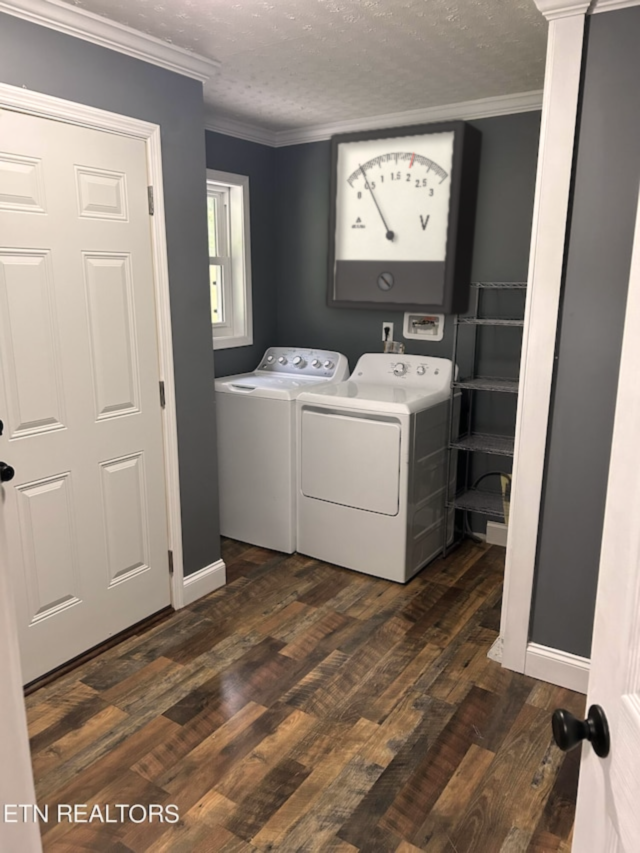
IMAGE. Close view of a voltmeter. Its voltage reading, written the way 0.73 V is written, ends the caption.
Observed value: 0.5 V
